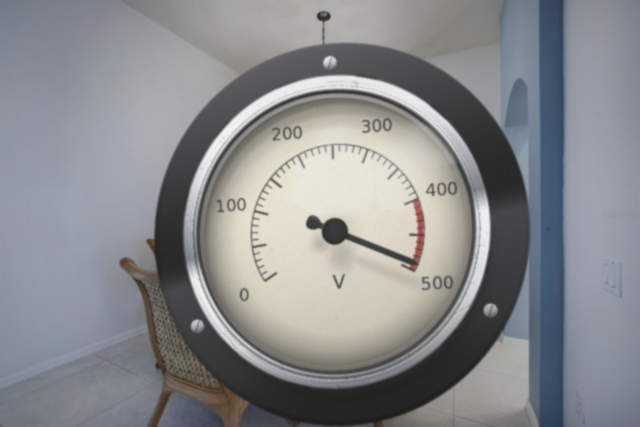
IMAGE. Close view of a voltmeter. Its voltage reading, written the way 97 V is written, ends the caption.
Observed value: 490 V
